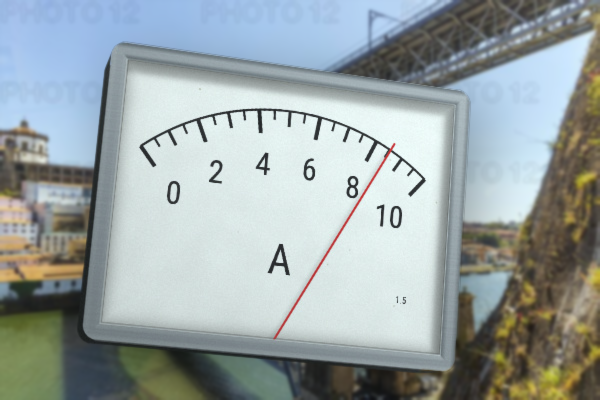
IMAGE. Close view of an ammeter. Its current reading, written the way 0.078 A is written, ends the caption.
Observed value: 8.5 A
